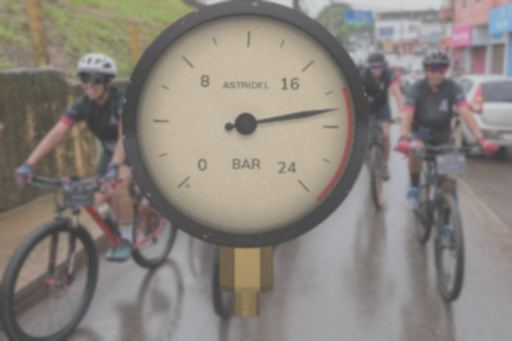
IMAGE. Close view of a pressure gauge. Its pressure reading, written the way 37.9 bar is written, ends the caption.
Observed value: 19 bar
